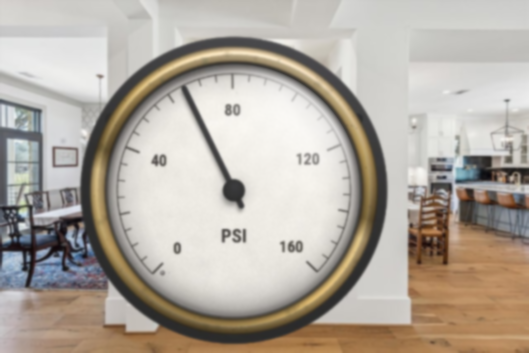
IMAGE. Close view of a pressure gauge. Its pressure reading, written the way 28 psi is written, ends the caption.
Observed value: 65 psi
